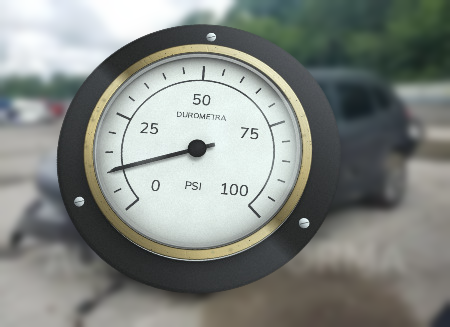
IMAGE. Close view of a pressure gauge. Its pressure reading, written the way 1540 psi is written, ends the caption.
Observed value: 10 psi
